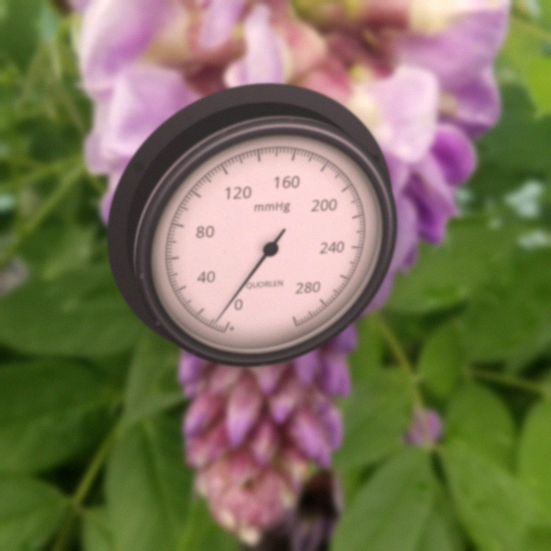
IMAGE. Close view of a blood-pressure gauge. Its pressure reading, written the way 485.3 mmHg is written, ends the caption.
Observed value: 10 mmHg
